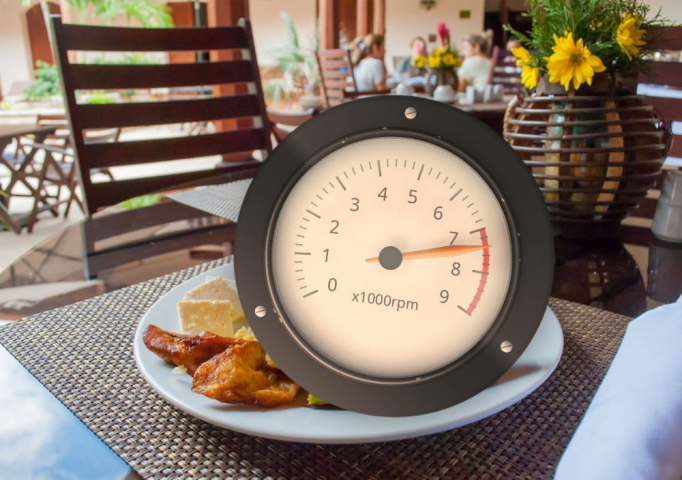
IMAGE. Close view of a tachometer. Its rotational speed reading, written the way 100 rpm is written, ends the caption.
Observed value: 7400 rpm
